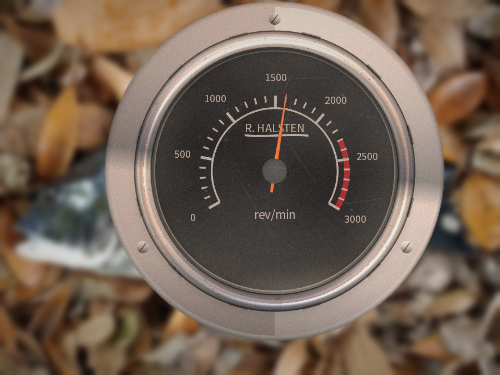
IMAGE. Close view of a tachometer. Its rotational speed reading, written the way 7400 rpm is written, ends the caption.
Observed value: 1600 rpm
